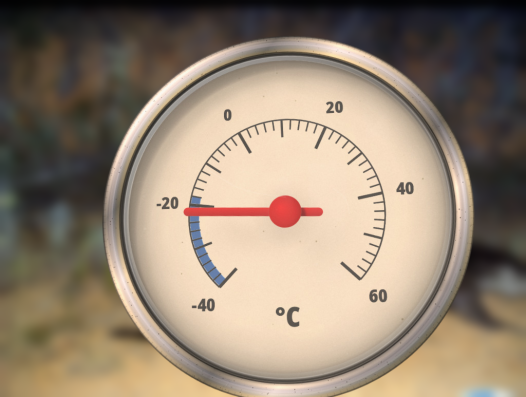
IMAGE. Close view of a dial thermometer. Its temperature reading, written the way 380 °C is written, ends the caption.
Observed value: -22 °C
